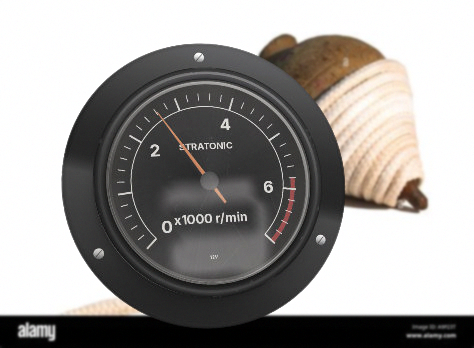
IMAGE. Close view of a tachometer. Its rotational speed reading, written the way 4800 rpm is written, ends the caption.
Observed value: 2600 rpm
